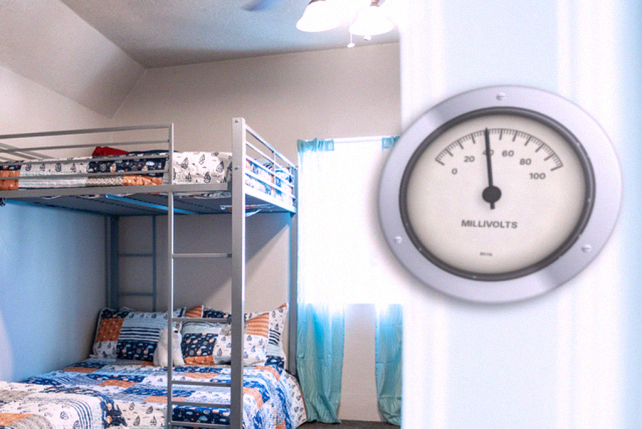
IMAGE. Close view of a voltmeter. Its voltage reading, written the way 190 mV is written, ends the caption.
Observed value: 40 mV
